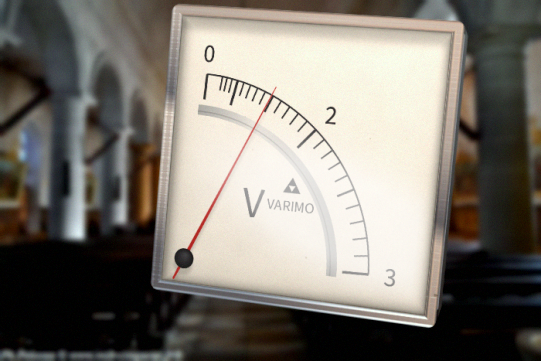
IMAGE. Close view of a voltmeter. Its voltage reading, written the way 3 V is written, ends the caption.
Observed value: 1.5 V
